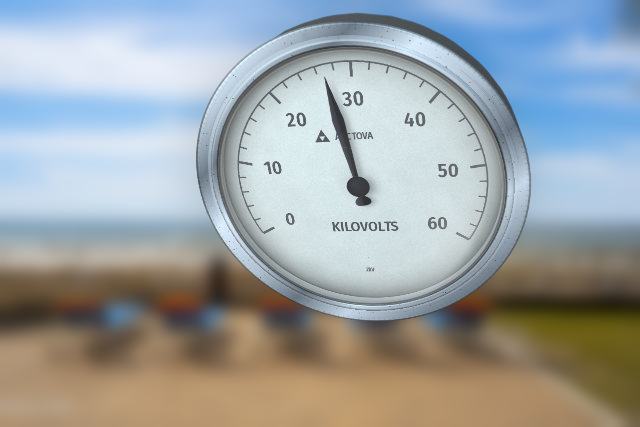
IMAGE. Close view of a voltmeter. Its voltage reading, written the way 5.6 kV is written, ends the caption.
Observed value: 27 kV
